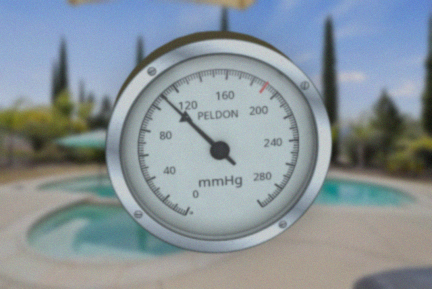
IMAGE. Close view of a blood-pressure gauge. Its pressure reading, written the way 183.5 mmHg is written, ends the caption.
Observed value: 110 mmHg
